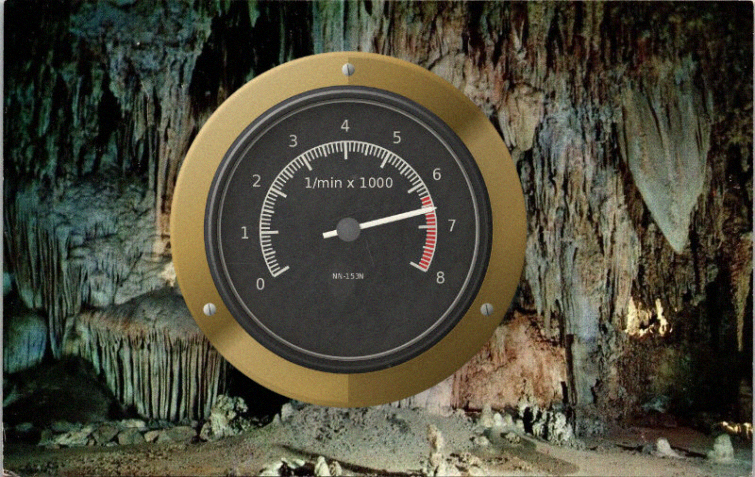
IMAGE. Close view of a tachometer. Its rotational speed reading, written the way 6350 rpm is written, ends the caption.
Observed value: 6600 rpm
